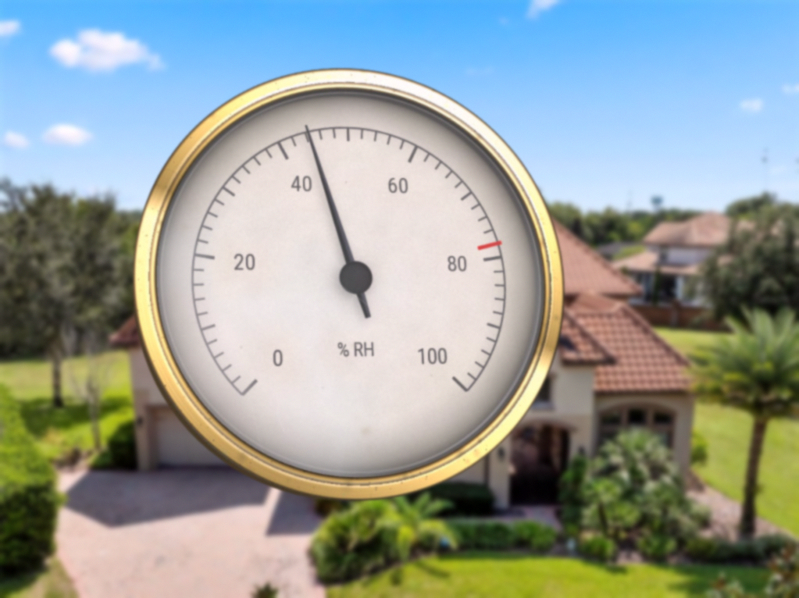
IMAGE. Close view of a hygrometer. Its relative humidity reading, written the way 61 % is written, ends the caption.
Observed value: 44 %
